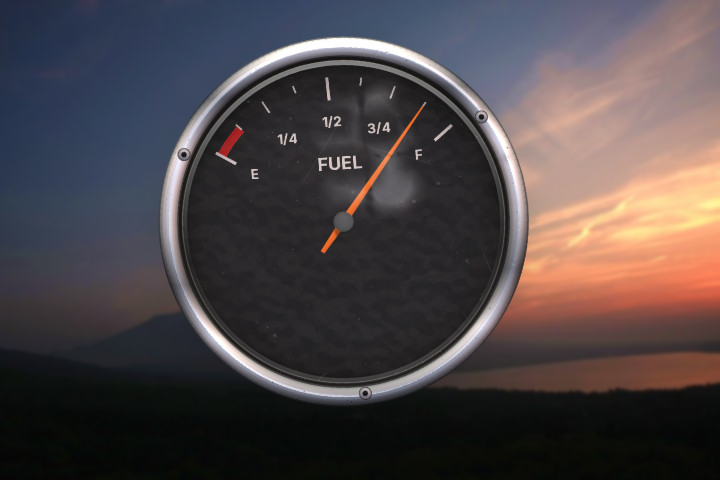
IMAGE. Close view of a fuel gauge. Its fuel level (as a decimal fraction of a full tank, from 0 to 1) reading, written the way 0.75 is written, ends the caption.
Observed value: 0.875
